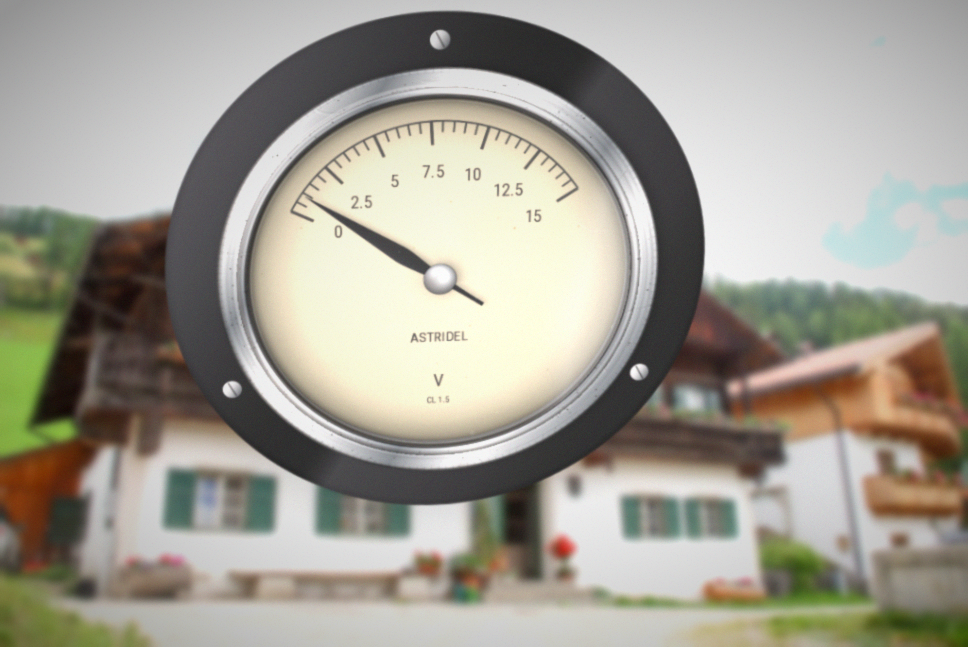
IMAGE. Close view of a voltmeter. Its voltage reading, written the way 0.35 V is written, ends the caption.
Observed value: 1 V
